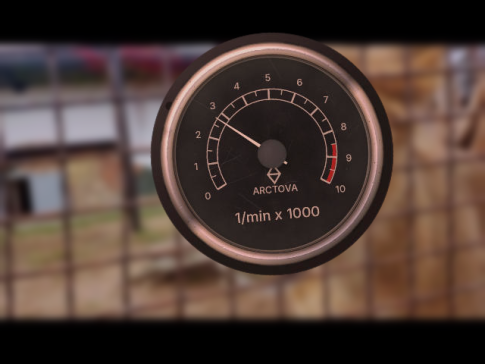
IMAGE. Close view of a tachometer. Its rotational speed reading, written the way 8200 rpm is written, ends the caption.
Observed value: 2750 rpm
